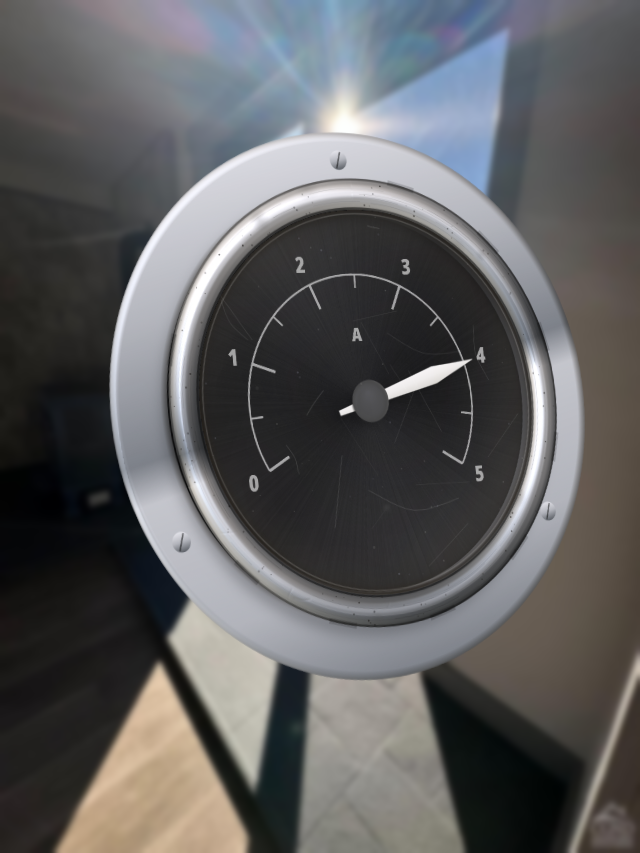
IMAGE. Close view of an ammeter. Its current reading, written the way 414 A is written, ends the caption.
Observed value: 4 A
